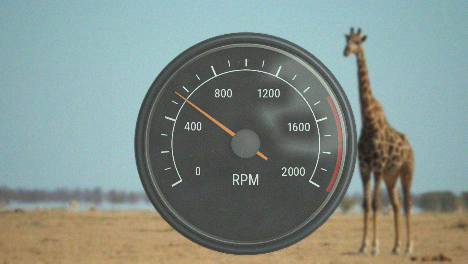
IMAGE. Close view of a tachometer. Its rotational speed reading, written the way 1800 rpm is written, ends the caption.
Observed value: 550 rpm
